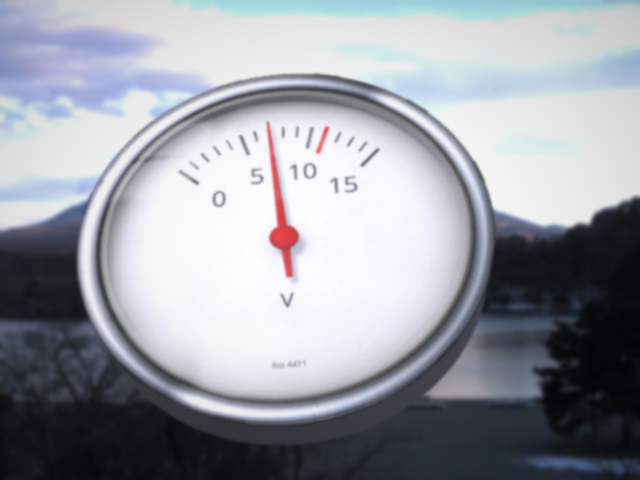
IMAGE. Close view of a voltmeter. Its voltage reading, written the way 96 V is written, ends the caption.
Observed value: 7 V
